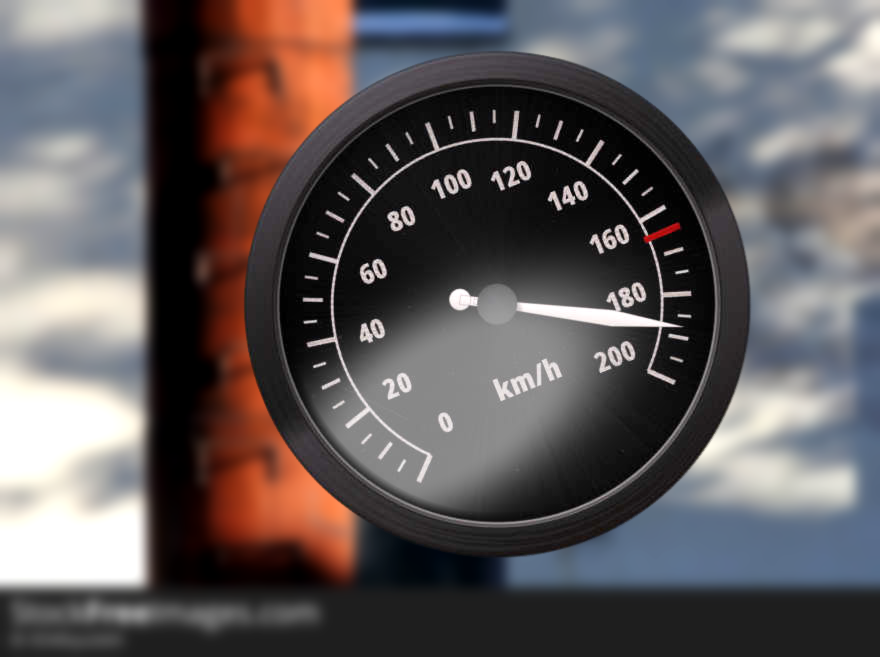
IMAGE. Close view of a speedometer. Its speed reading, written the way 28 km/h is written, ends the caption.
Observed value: 187.5 km/h
